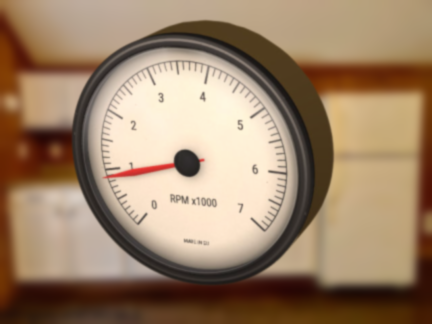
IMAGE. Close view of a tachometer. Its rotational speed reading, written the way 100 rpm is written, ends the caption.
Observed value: 900 rpm
